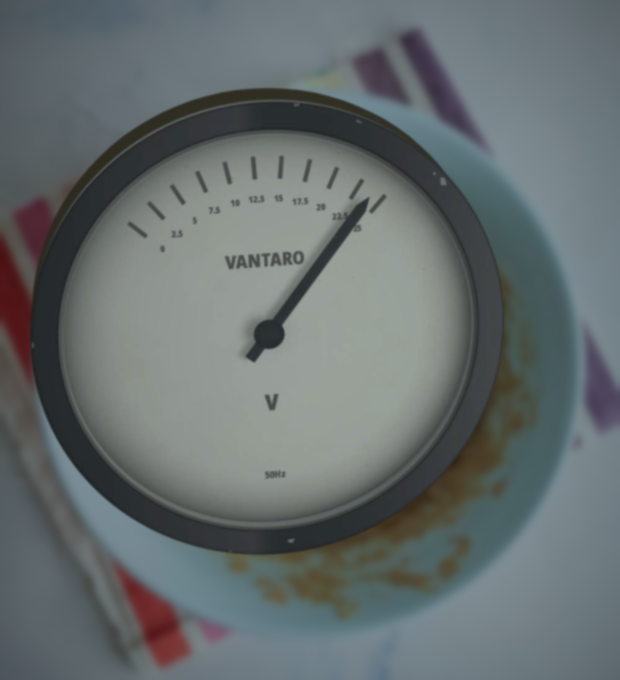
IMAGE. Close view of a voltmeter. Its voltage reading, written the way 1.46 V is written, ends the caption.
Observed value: 23.75 V
